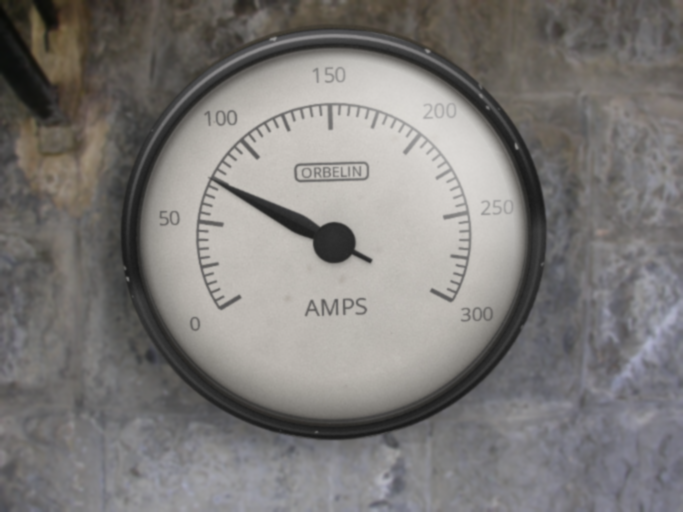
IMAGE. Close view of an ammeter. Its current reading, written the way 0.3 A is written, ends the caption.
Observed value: 75 A
